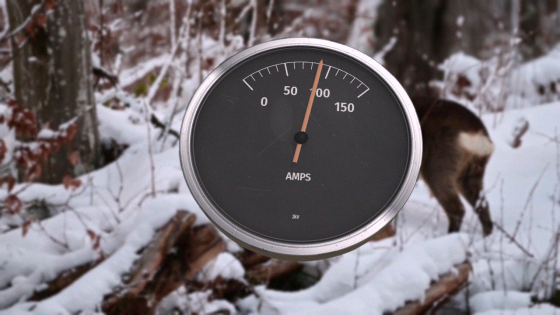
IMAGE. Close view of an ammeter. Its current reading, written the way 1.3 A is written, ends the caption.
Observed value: 90 A
